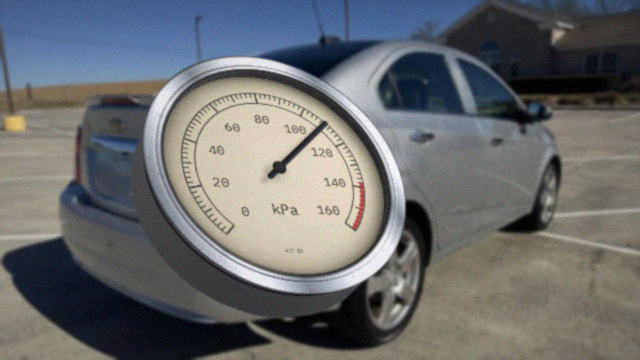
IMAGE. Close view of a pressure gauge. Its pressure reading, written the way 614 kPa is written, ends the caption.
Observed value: 110 kPa
